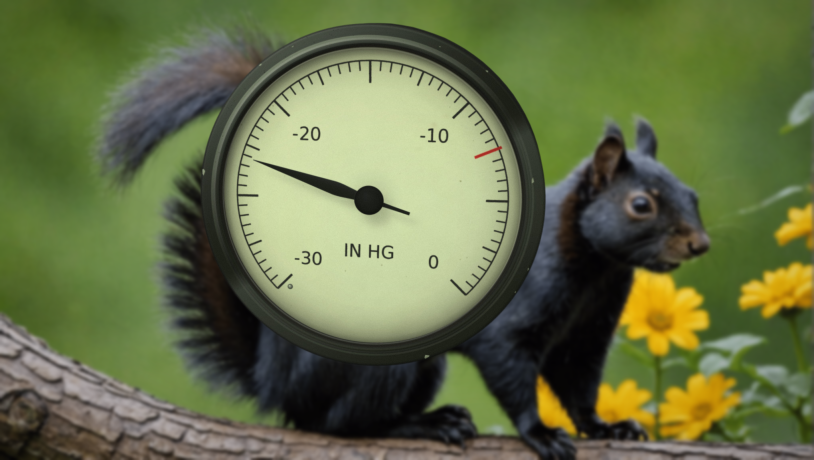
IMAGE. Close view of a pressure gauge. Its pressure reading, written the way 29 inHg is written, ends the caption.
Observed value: -23 inHg
